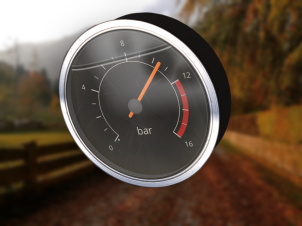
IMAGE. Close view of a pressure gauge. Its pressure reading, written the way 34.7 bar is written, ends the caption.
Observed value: 10.5 bar
